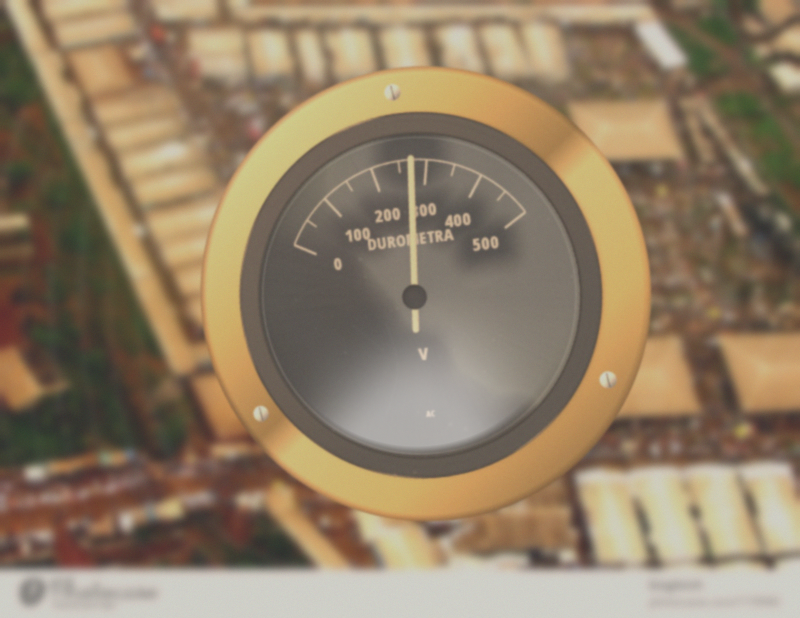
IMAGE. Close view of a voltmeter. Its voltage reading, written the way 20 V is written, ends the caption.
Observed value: 275 V
